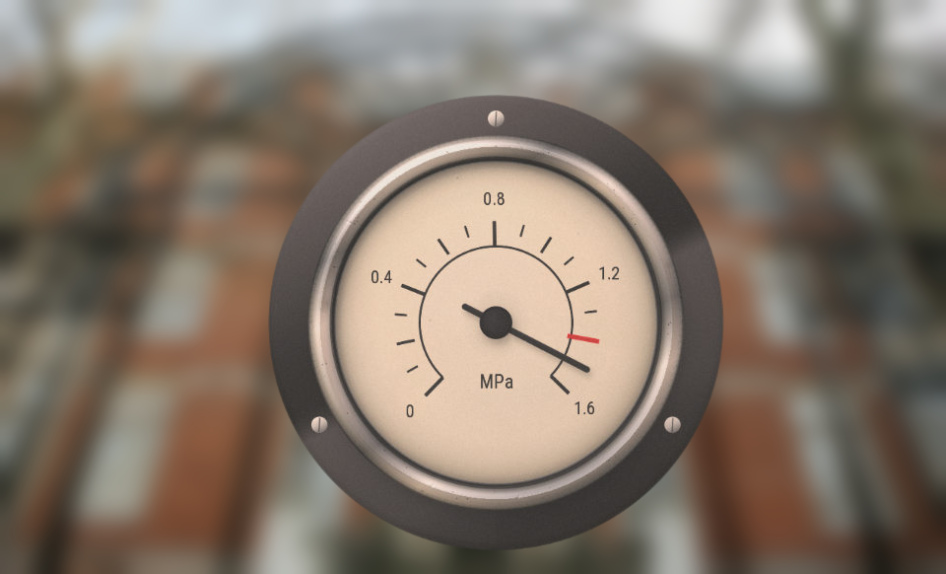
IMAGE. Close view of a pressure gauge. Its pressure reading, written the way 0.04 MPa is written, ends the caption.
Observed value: 1.5 MPa
